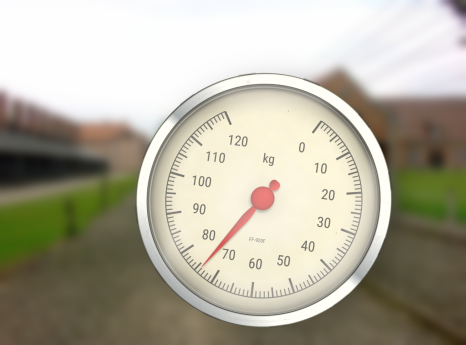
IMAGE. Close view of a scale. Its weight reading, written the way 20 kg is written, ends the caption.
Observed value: 74 kg
